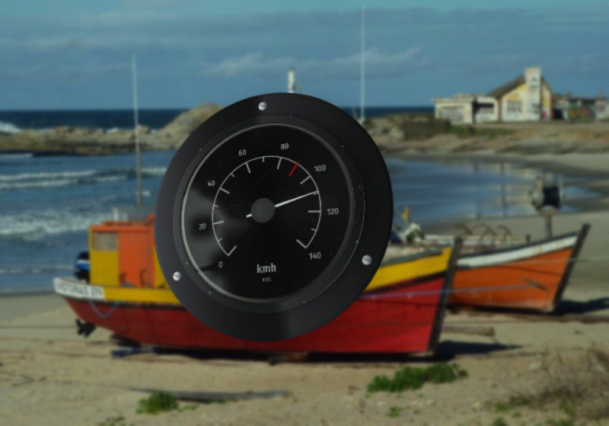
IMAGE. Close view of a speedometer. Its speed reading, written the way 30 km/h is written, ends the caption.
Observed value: 110 km/h
